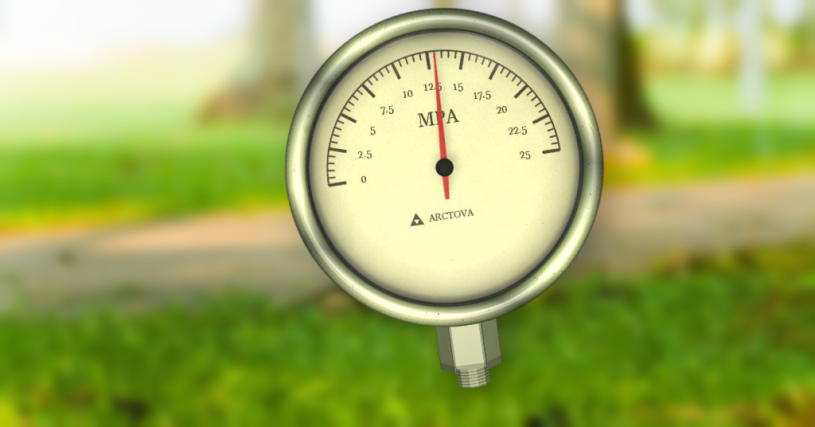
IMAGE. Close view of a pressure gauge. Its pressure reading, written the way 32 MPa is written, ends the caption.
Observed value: 13 MPa
